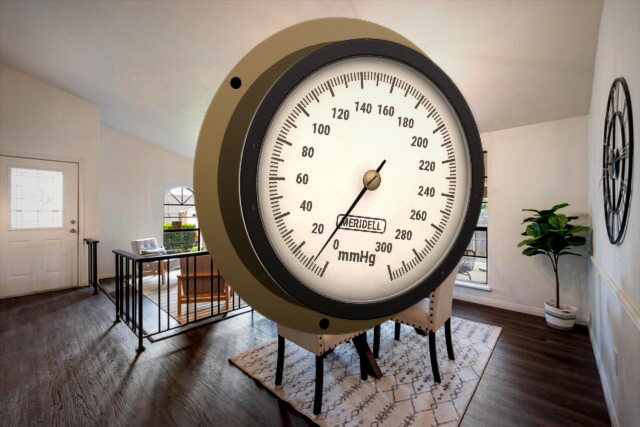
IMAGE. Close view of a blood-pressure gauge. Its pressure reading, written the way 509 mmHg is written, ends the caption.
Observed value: 10 mmHg
